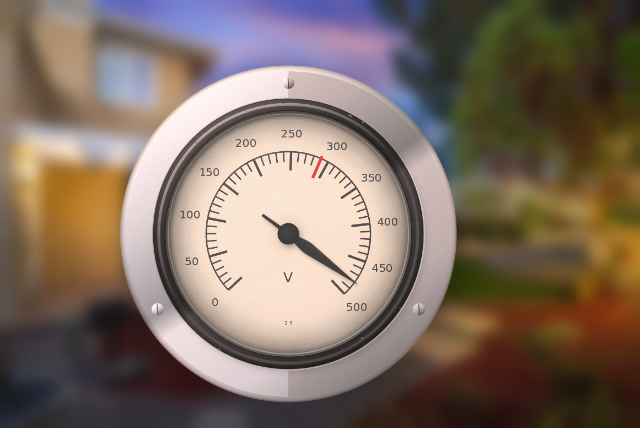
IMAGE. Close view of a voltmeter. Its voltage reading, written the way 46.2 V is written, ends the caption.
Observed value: 480 V
